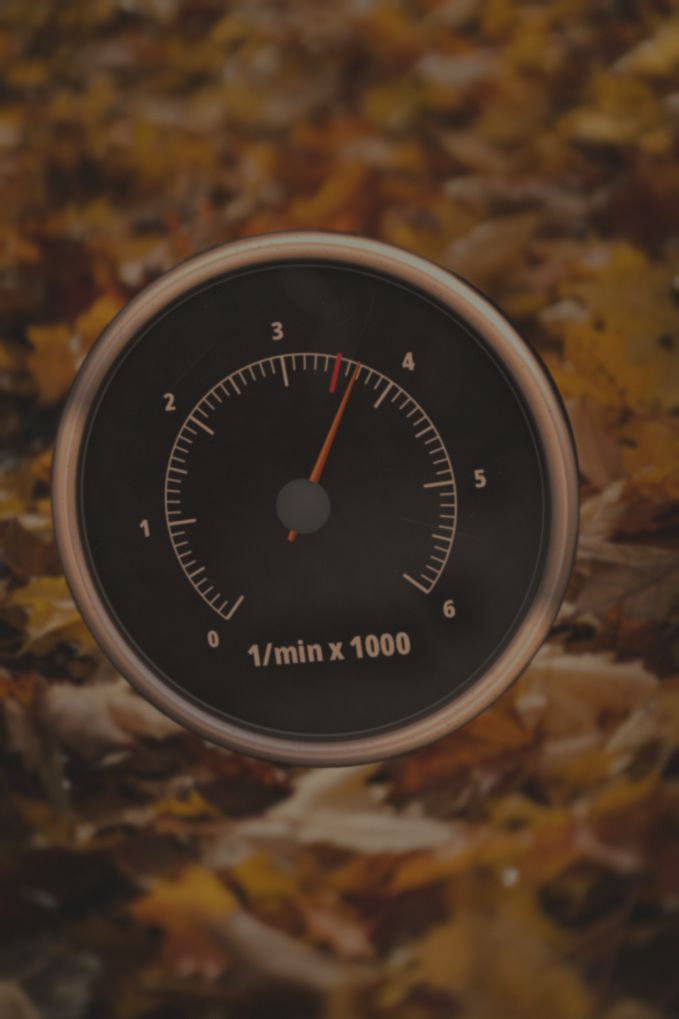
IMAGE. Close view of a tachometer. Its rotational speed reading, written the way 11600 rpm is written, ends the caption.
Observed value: 3700 rpm
